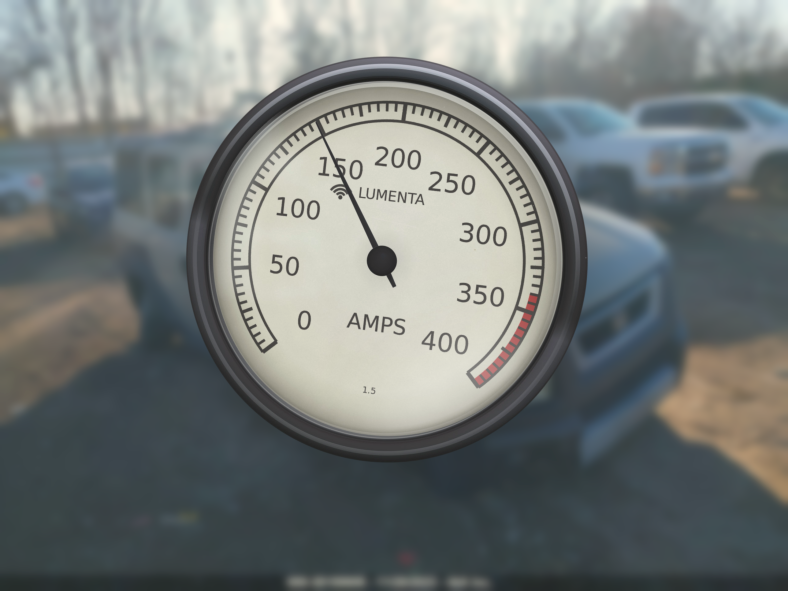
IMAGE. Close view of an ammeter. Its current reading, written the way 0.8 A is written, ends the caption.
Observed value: 150 A
